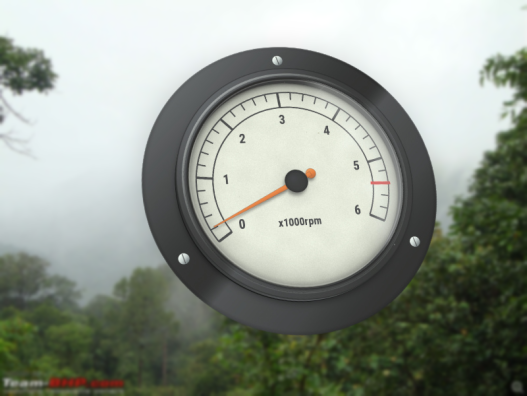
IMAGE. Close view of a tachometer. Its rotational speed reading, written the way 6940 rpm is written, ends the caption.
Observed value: 200 rpm
